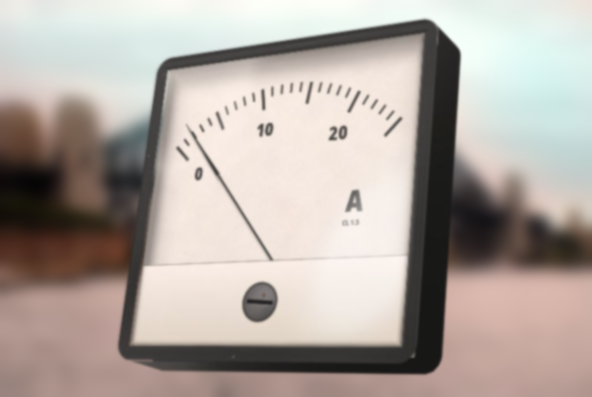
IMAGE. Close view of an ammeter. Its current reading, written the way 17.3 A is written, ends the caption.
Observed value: 2 A
